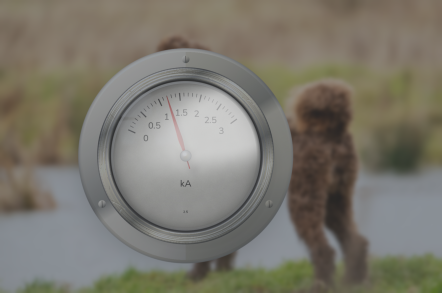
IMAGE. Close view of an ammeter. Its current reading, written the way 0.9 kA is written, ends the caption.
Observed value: 1.2 kA
